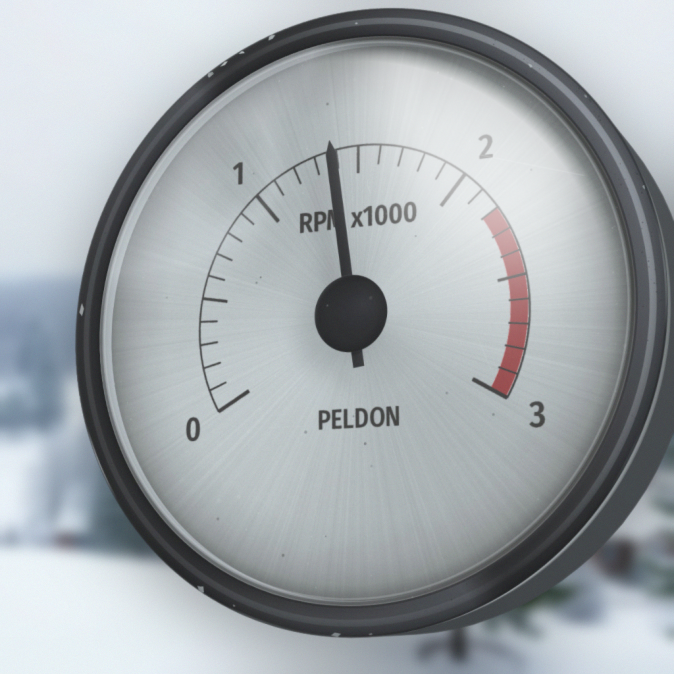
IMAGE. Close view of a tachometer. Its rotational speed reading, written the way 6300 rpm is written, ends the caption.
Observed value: 1400 rpm
